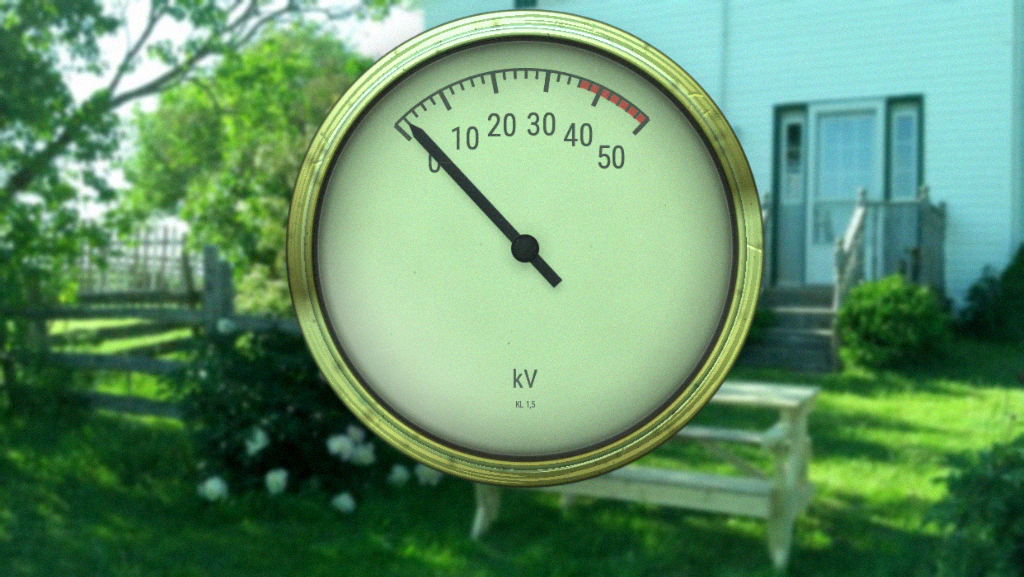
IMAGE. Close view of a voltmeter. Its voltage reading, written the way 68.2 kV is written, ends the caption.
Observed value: 2 kV
